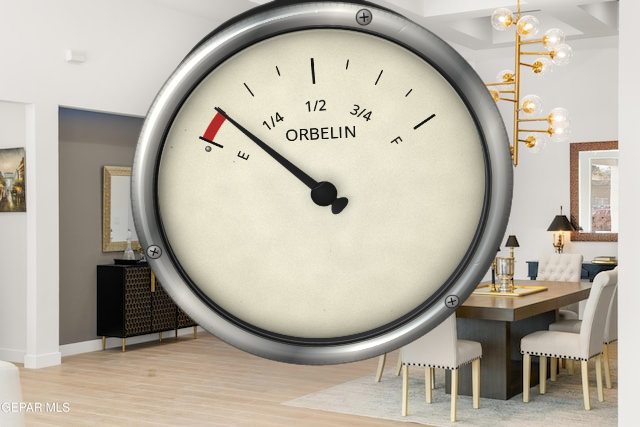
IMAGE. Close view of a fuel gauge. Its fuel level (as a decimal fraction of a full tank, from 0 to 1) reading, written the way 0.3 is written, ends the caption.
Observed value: 0.125
